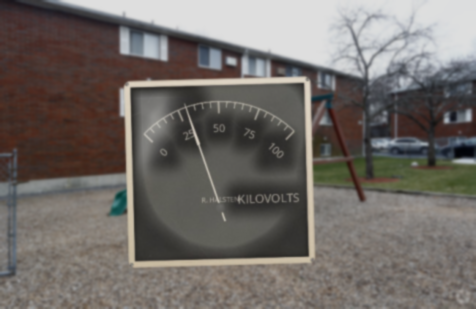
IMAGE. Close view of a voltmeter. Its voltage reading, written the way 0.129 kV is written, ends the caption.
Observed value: 30 kV
